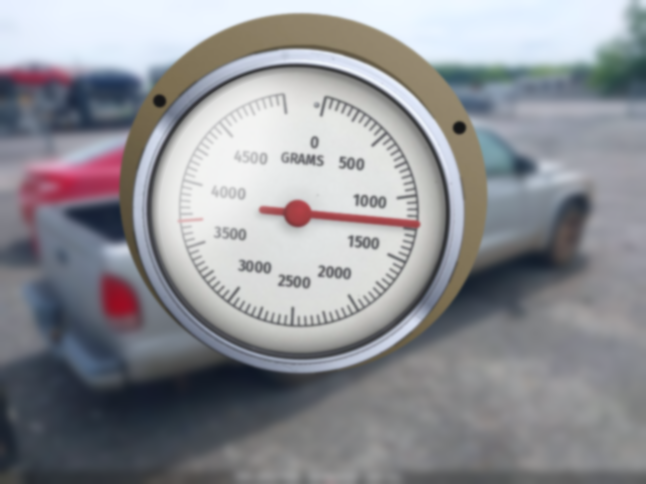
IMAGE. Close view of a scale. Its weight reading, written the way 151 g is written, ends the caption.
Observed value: 1200 g
